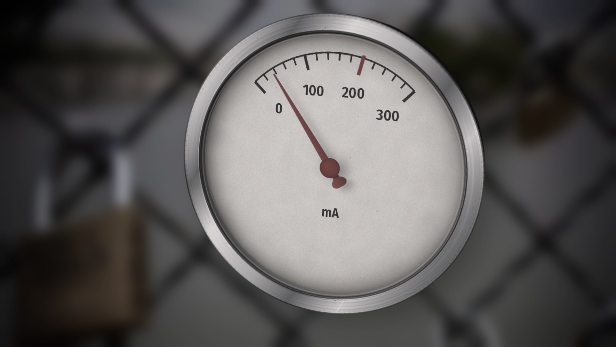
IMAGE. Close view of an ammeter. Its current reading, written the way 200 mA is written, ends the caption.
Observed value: 40 mA
